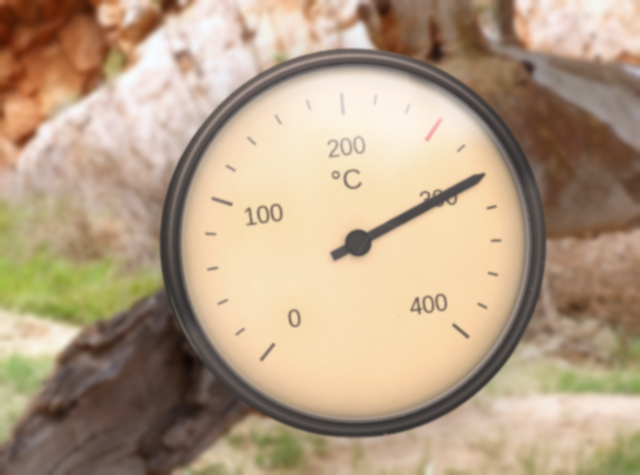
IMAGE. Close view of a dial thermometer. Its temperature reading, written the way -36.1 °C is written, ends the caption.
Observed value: 300 °C
